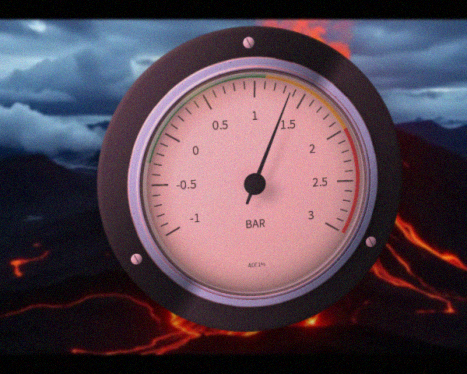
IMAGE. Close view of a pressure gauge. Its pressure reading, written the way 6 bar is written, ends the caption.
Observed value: 1.35 bar
